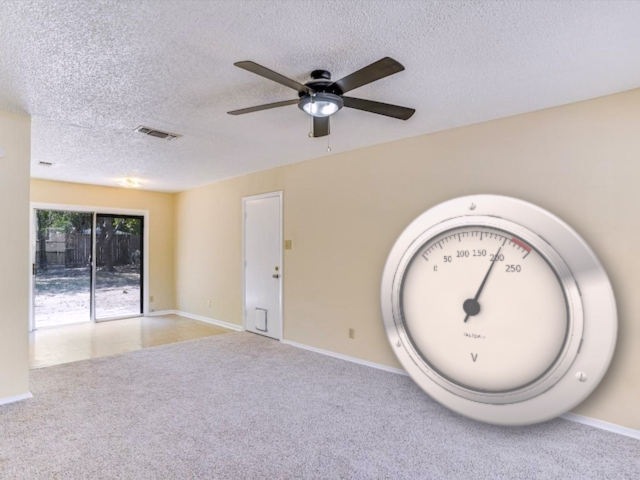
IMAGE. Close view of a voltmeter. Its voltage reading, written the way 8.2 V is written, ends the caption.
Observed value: 200 V
